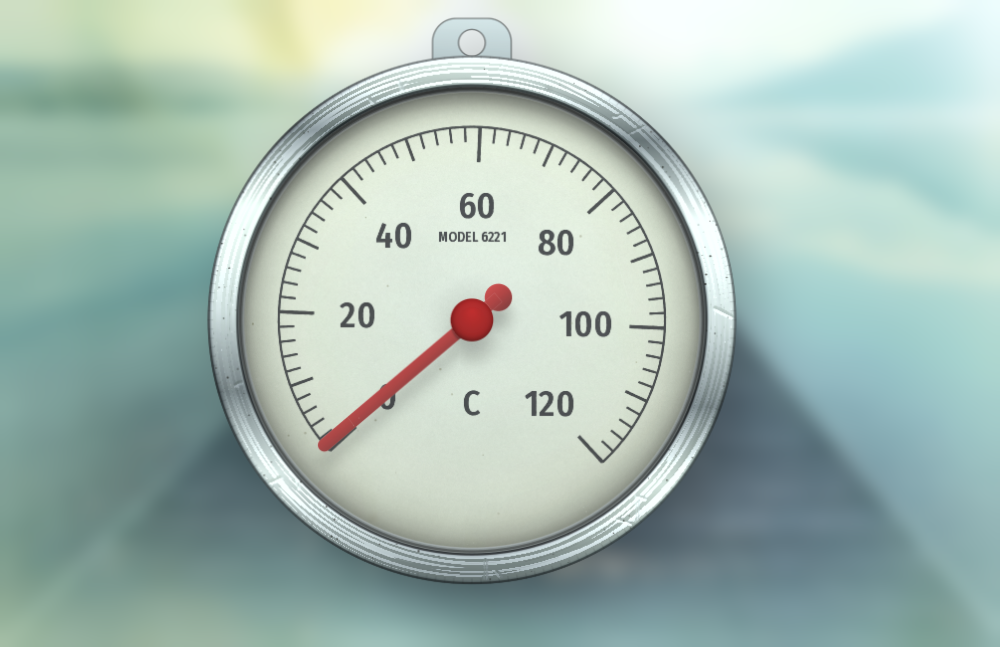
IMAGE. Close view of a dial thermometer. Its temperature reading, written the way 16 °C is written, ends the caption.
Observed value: 1 °C
